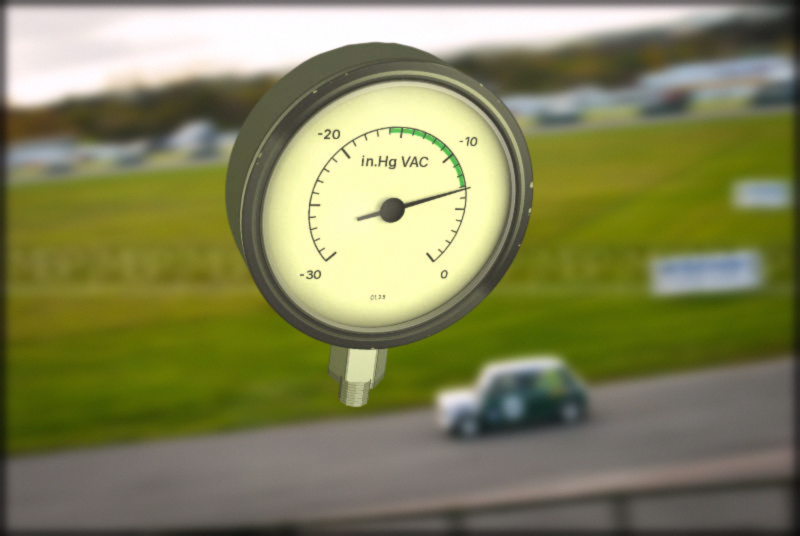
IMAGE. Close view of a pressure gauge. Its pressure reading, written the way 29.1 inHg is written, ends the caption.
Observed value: -7 inHg
